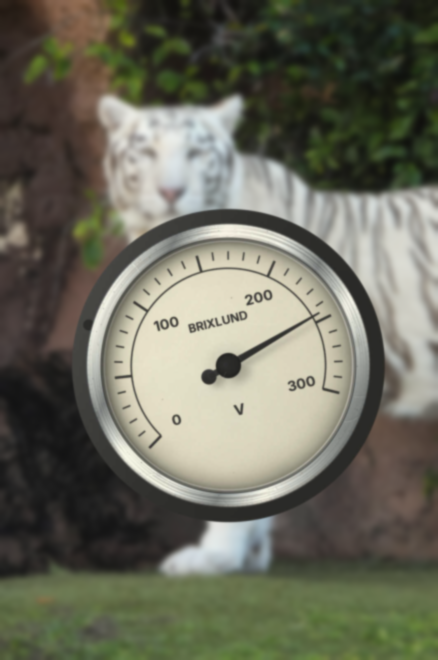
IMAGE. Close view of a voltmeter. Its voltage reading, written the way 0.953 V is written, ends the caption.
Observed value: 245 V
